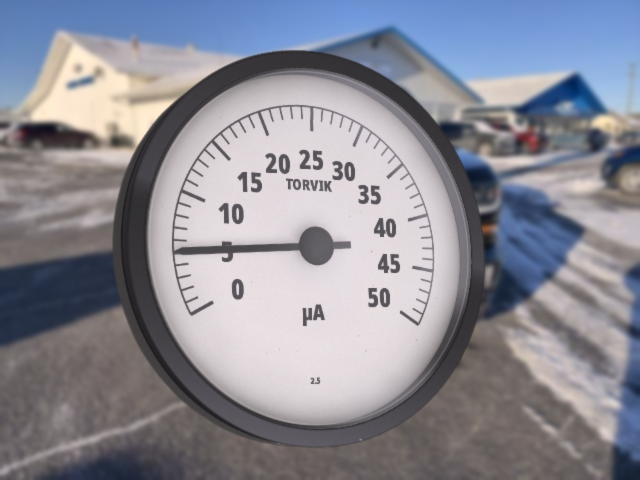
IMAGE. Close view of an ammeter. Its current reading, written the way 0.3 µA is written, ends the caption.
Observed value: 5 µA
